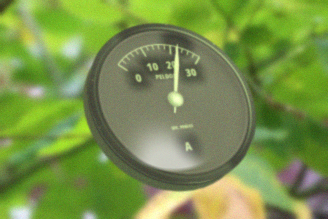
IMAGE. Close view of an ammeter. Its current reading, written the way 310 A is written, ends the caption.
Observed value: 22 A
